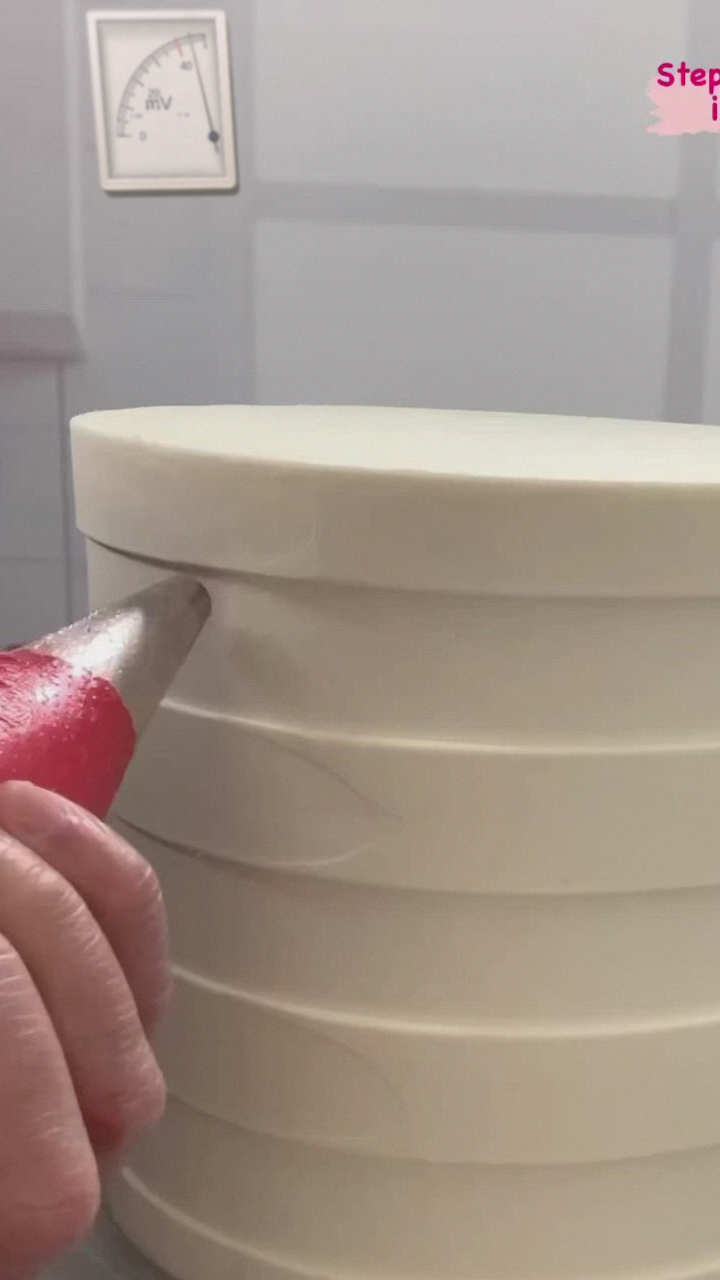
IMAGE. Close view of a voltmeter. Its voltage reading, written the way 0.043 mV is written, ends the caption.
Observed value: 45 mV
